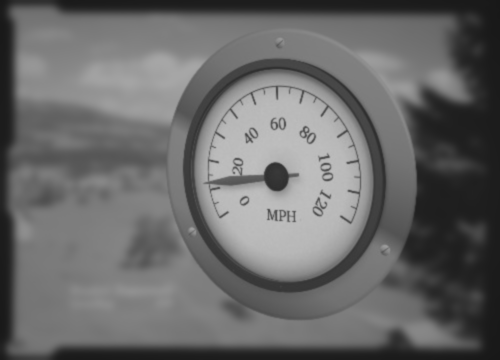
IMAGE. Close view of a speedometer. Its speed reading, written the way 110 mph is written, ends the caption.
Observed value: 12.5 mph
